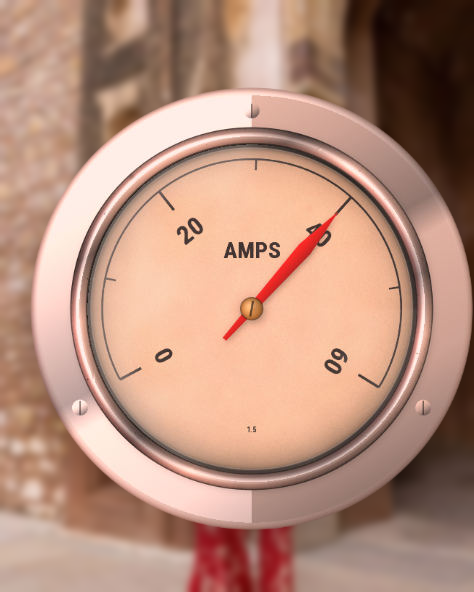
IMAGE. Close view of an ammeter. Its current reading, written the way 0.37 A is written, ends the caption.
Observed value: 40 A
